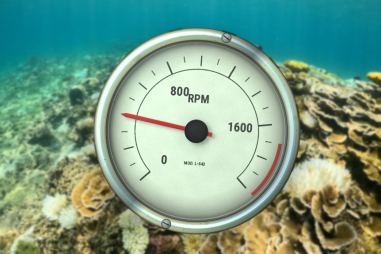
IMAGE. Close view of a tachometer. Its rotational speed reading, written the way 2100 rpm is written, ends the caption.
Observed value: 400 rpm
